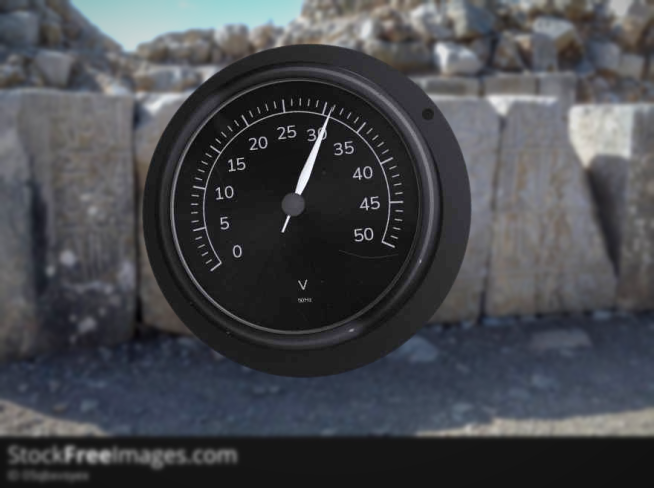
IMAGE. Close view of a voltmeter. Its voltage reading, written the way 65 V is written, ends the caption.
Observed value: 31 V
